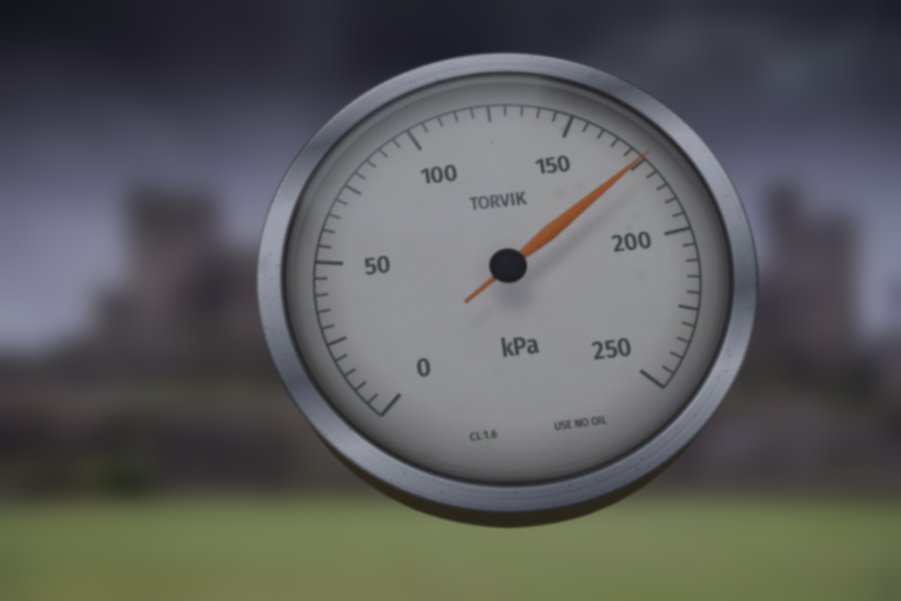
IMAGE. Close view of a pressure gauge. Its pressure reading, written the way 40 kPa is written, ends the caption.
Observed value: 175 kPa
